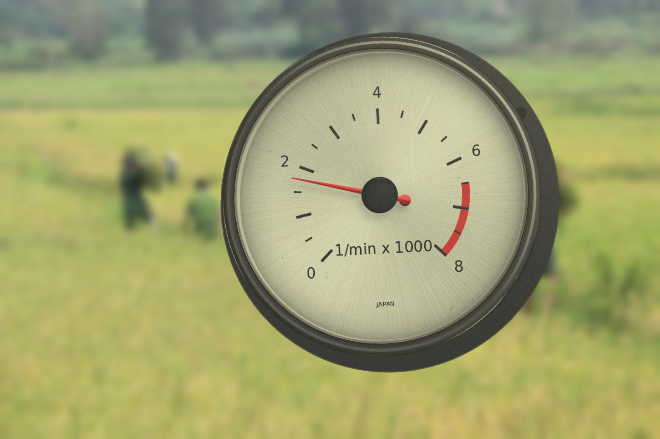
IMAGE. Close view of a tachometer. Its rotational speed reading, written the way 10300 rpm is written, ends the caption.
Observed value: 1750 rpm
